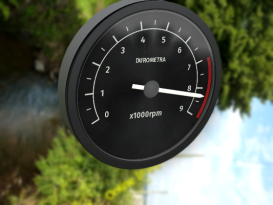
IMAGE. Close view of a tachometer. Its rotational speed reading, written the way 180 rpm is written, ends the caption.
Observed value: 8250 rpm
